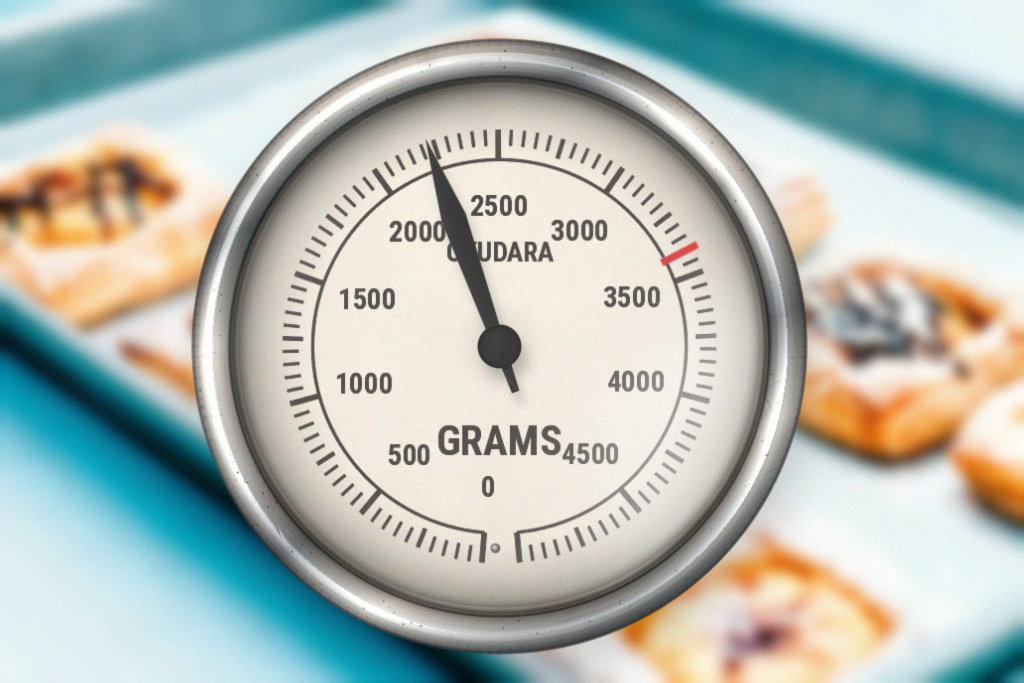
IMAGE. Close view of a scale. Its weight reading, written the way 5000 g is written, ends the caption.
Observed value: 2225 g
